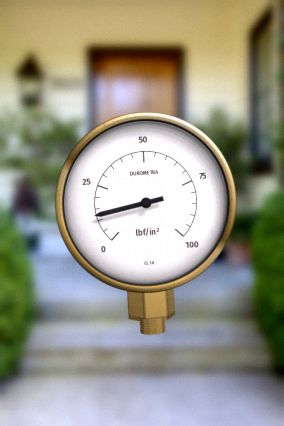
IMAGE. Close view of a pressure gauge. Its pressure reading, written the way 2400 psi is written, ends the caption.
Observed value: 12.5 psi
